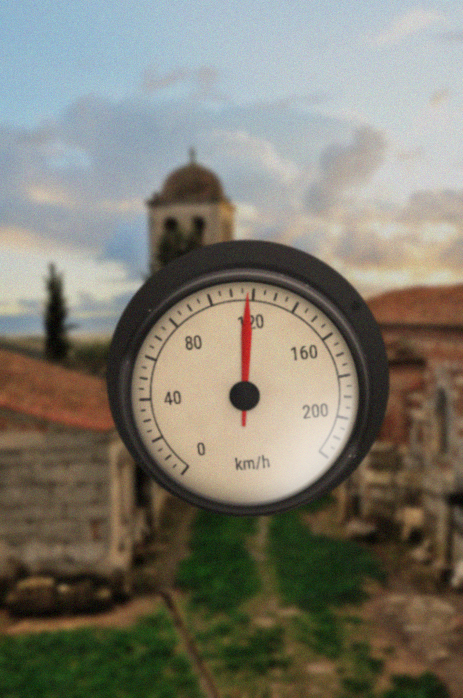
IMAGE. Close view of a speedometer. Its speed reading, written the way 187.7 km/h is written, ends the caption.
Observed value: 117.5 km/h
